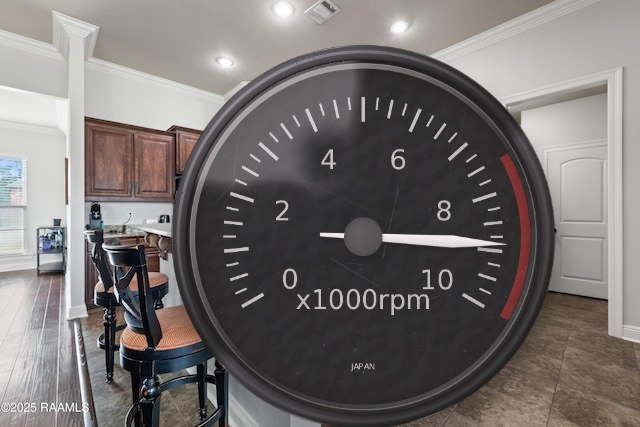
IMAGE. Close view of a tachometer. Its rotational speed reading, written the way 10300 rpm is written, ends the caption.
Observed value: 8875 rpm
